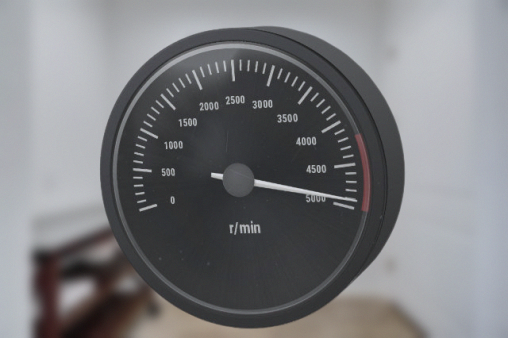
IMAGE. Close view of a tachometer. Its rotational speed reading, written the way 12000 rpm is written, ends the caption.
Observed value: 4900 rpm
